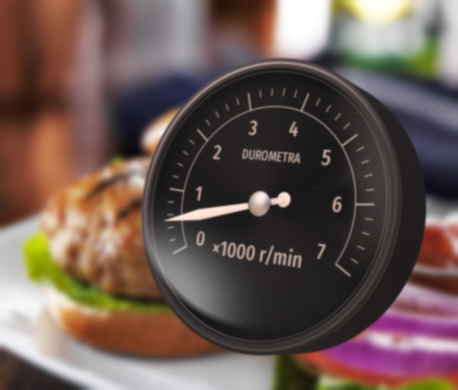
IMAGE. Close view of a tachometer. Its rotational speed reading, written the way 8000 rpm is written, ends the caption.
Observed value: 500 rpm
